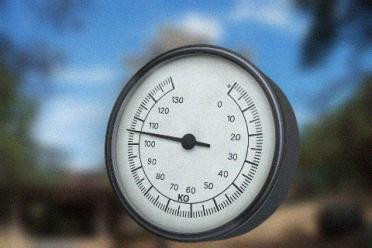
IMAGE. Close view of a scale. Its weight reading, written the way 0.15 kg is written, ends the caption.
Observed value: 105 kg
